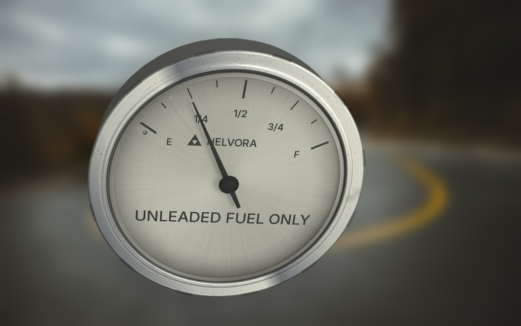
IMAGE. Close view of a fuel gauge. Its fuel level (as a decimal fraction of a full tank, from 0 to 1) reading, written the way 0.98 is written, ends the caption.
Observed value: 0.25
